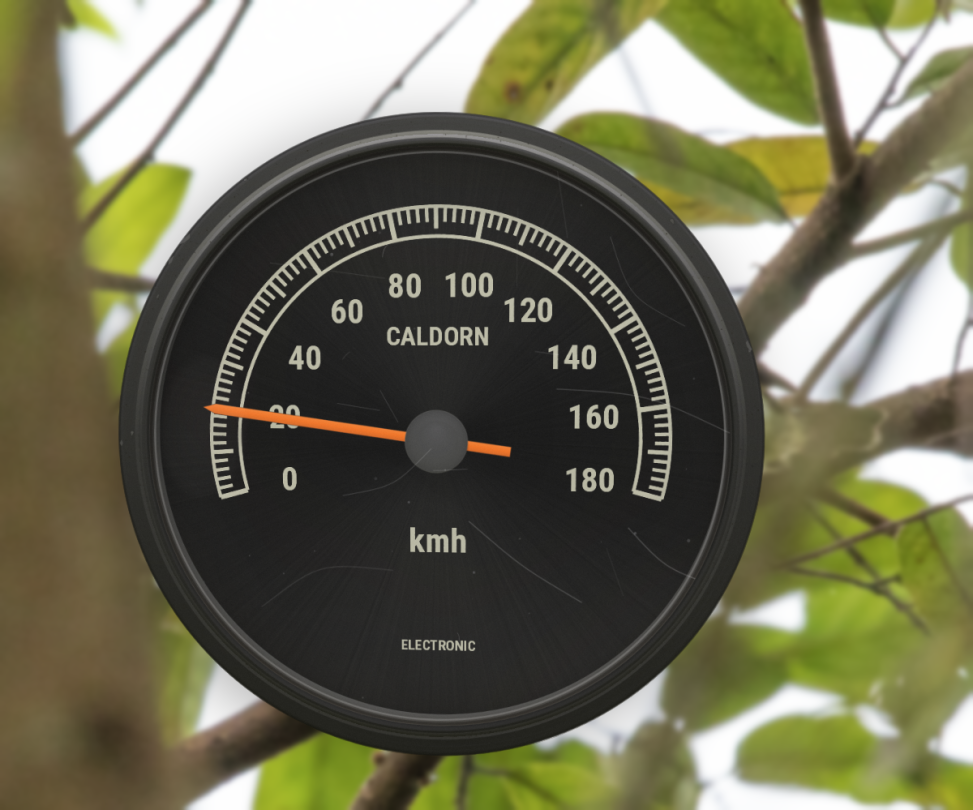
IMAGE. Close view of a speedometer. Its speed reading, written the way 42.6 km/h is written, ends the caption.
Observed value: 20 km/h
